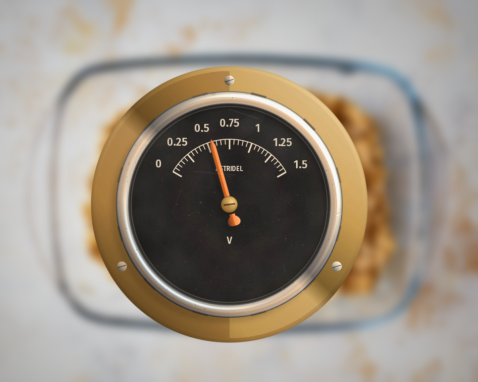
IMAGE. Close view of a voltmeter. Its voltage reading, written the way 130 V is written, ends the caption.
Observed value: 0.55 V
